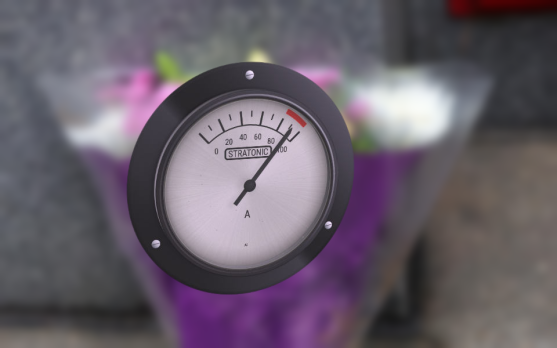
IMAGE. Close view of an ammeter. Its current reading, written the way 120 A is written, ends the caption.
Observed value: 90 A
